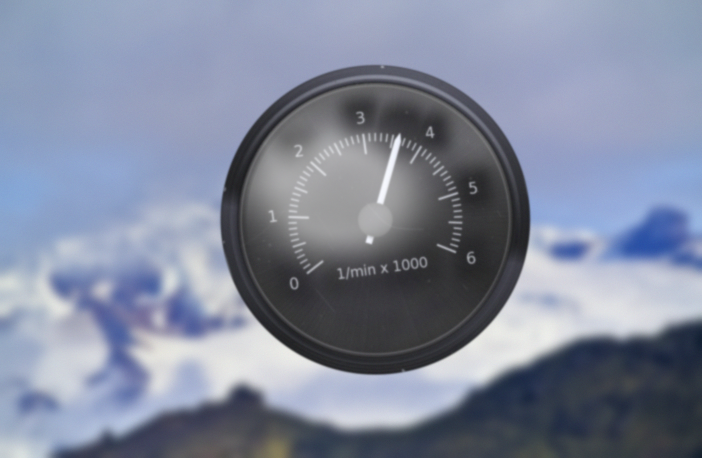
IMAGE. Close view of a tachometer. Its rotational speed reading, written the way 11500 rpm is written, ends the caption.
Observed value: 3600 rpm
